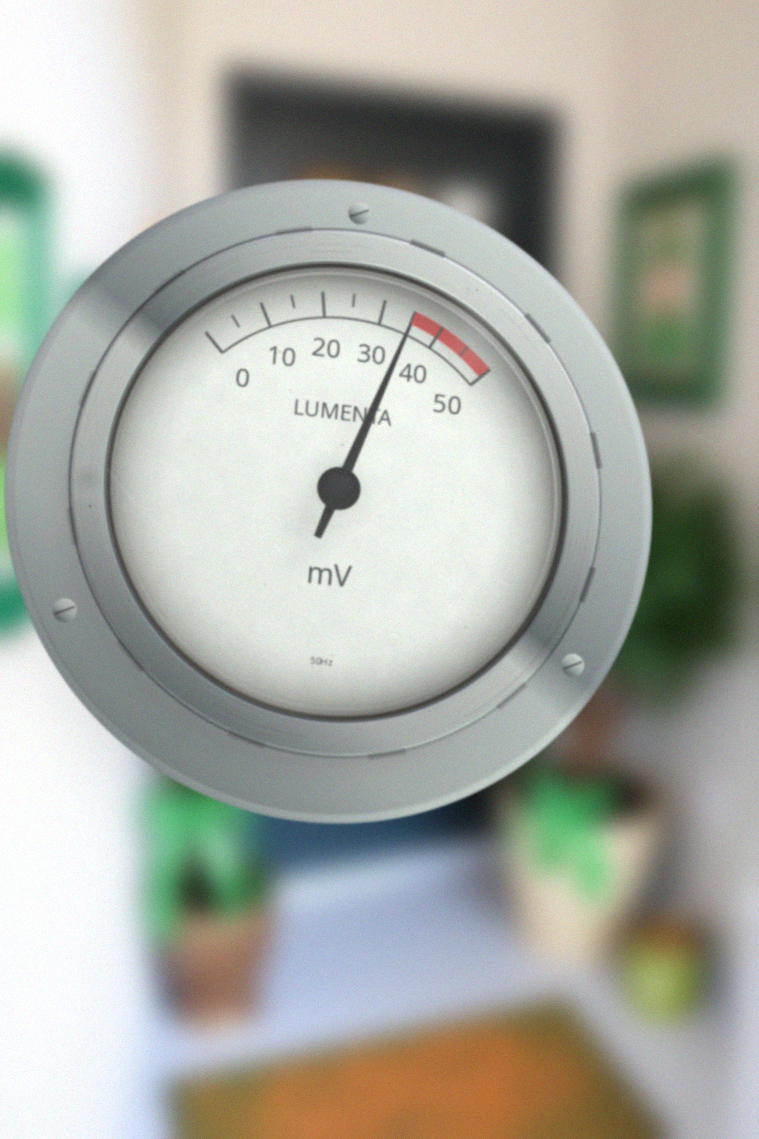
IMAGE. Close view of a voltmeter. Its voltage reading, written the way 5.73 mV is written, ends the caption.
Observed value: 35 mV
